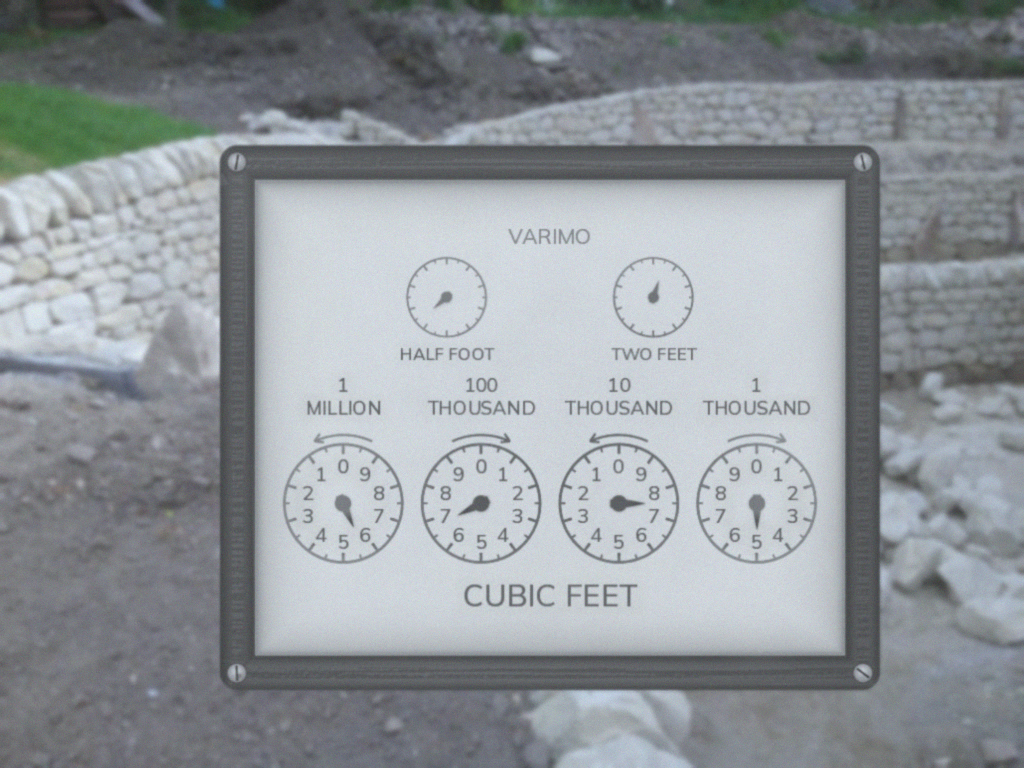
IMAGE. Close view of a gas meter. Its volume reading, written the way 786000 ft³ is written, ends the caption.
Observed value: 567500 ft³
